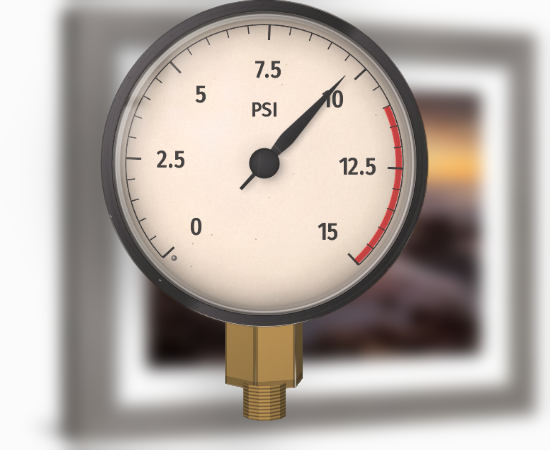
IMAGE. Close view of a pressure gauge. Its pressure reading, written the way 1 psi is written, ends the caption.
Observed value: 9.75 psi
